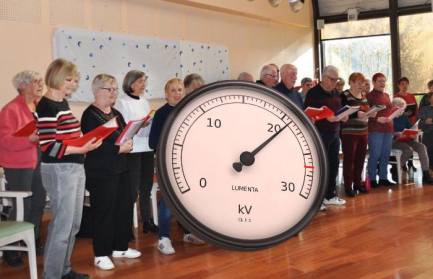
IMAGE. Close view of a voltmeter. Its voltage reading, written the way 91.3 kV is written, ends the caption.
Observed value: 21 kV
